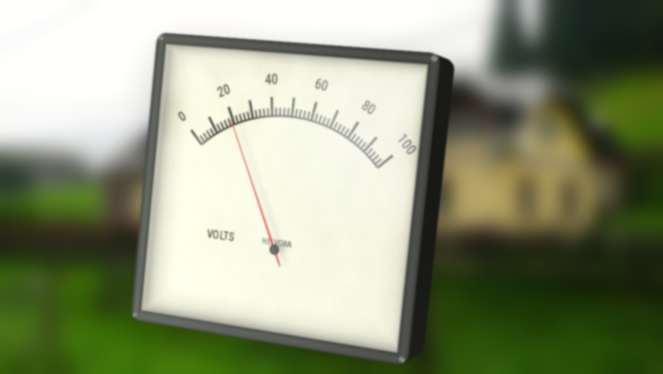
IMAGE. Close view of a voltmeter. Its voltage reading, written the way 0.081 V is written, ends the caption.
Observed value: 20 V
